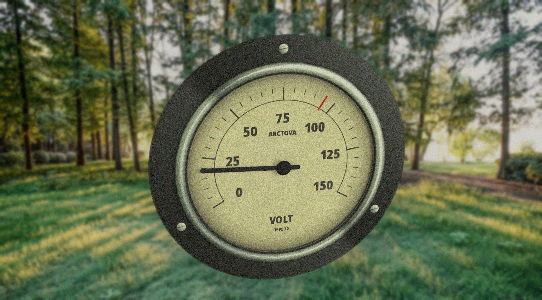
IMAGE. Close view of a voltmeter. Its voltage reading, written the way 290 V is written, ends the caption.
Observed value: 20 V
